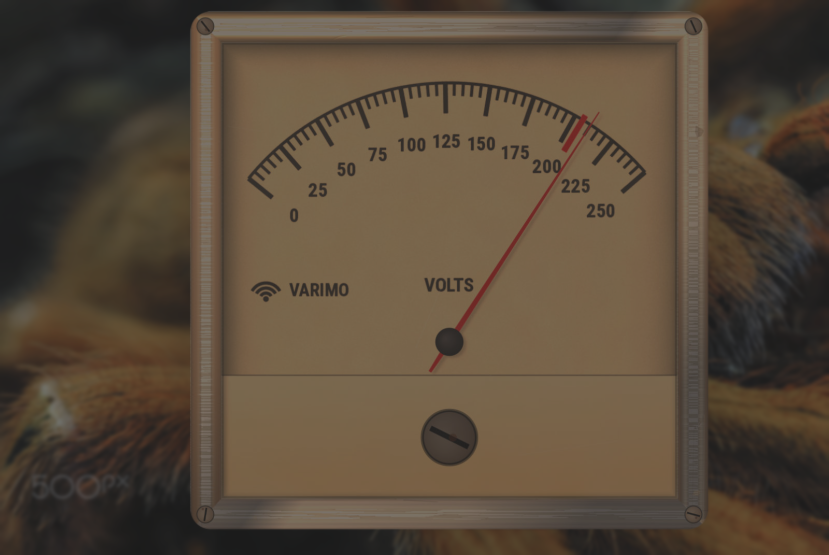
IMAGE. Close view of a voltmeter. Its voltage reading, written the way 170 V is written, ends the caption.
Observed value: 210 V
